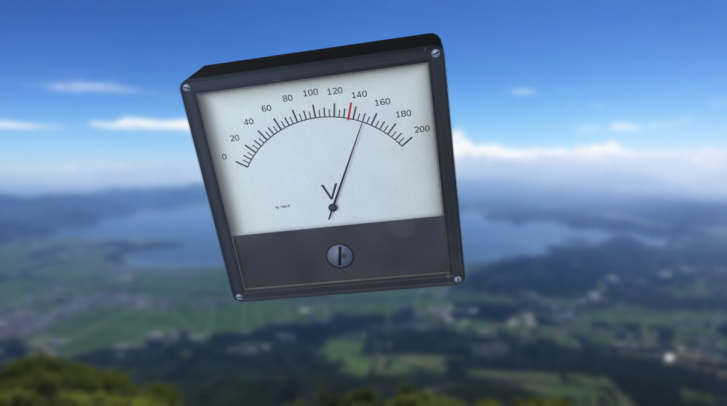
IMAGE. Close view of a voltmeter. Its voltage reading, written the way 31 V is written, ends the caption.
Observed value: 150 V
